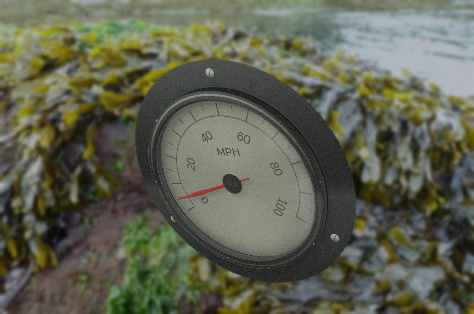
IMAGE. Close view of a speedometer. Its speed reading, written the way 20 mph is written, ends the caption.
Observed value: 5 mph
